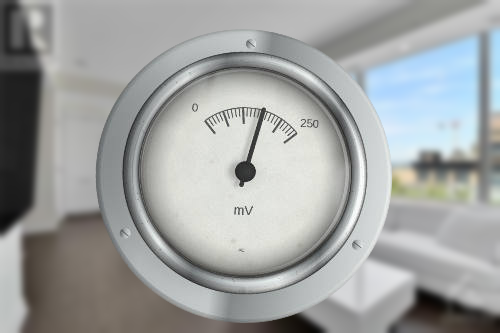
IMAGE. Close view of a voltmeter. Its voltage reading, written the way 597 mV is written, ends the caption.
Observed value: 150 mV
